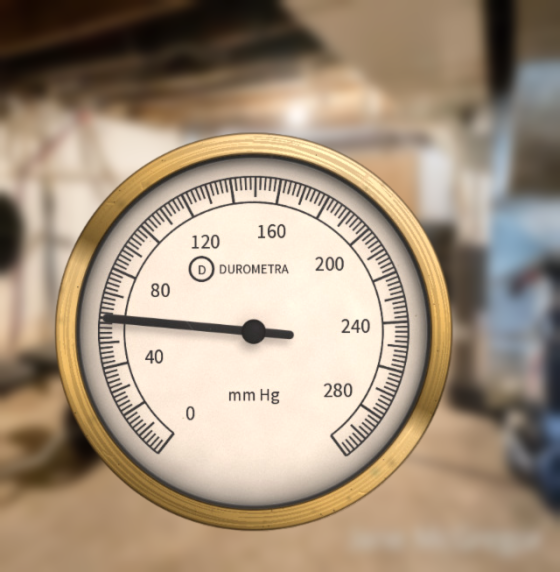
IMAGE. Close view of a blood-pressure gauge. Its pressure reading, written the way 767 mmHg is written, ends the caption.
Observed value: 60 mmHg
